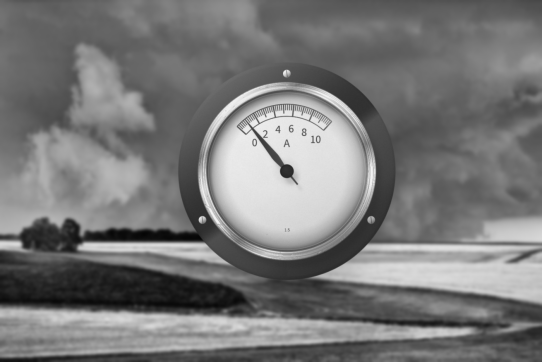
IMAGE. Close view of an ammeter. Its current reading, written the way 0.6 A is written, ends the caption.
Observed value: 1 A
